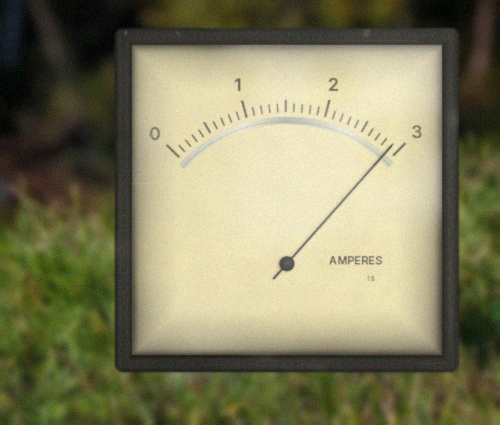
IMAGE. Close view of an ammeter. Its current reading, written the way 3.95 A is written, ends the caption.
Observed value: 2.9 A
